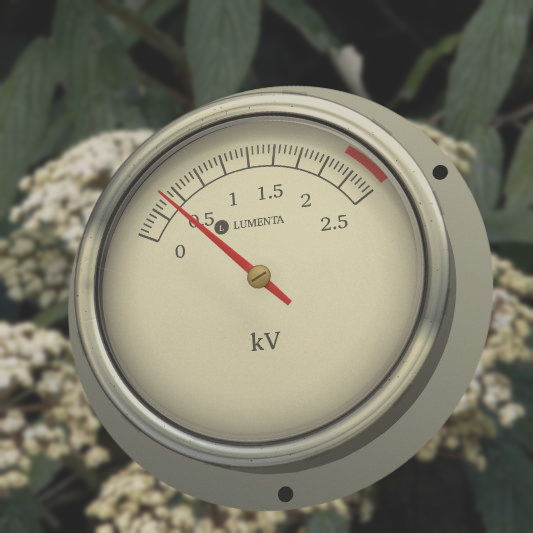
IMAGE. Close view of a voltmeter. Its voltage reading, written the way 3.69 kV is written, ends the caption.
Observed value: 0.4 kV
